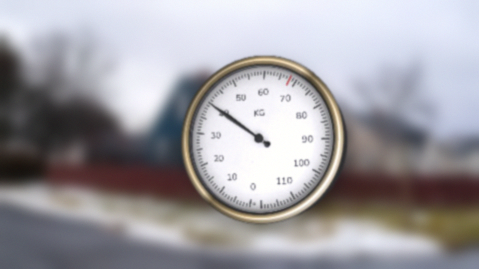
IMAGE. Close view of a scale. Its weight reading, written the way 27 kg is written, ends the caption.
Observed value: 40 kg
